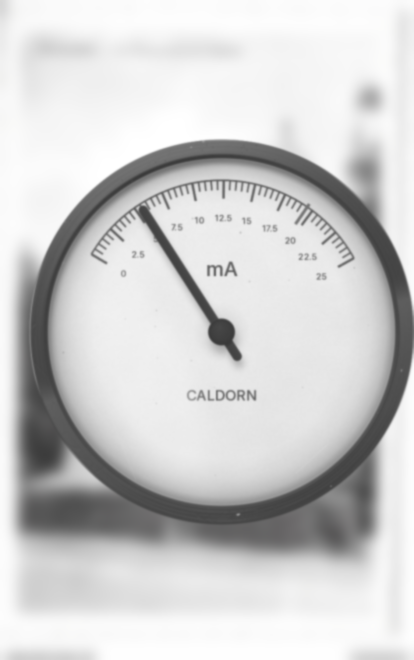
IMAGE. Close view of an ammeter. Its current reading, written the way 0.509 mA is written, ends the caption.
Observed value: 5.5 mA
